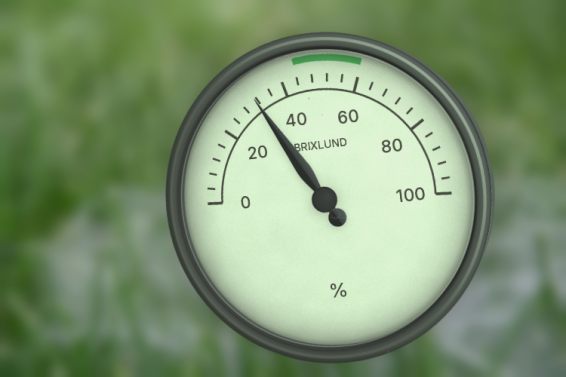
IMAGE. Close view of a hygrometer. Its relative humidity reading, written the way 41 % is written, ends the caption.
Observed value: 32 %
